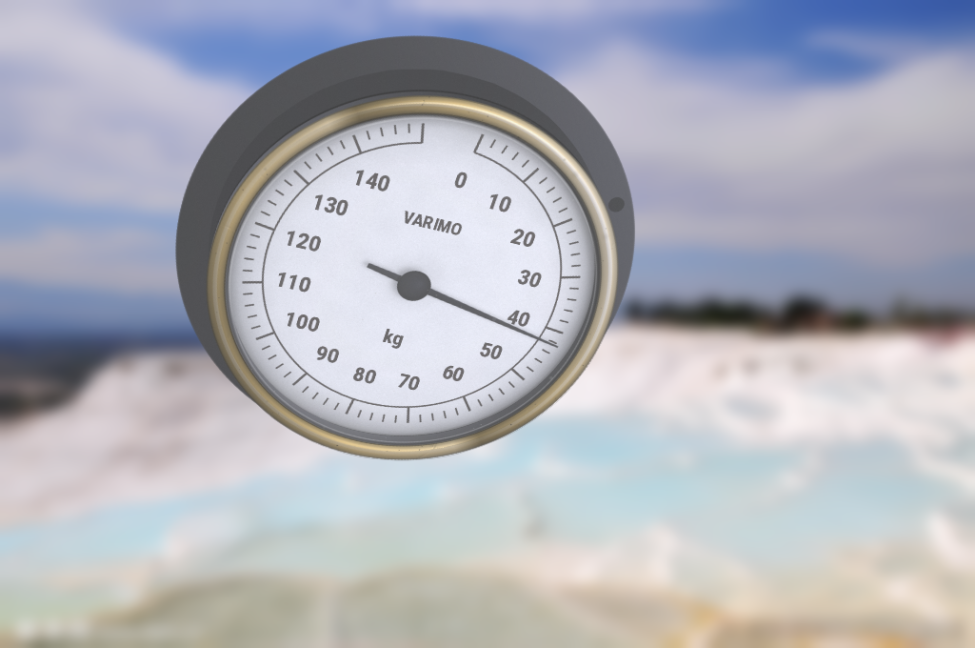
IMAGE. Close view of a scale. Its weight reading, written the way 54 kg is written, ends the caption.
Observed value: 42 kg
